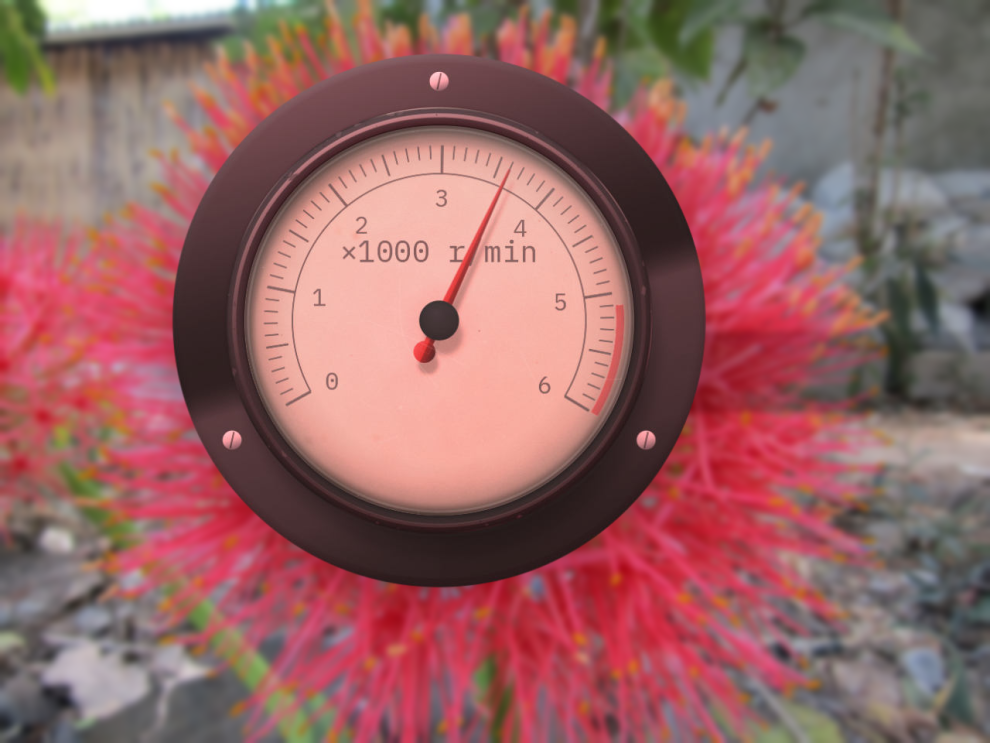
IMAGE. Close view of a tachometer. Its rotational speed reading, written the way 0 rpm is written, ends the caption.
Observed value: 3600 rpm
